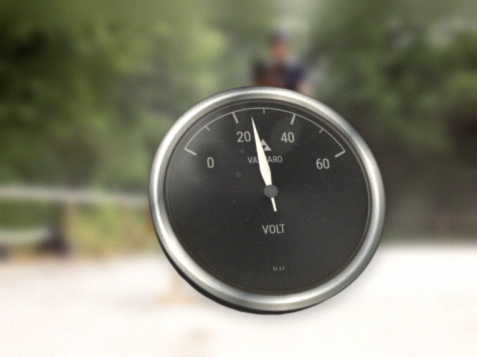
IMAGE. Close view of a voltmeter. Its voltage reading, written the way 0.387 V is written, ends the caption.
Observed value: 25 V
